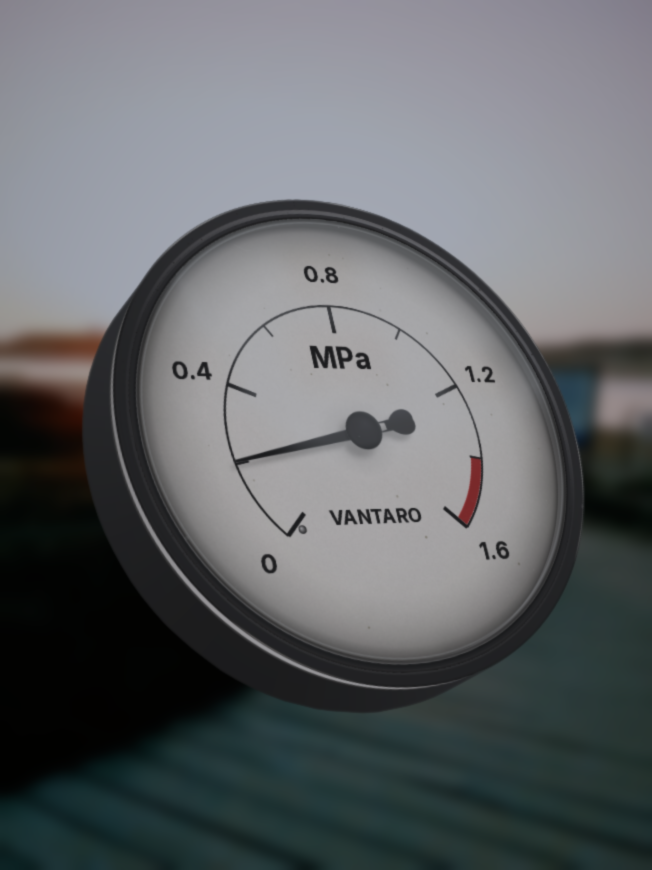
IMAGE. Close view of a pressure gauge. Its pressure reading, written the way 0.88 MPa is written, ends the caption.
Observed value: 0.2 MPa
